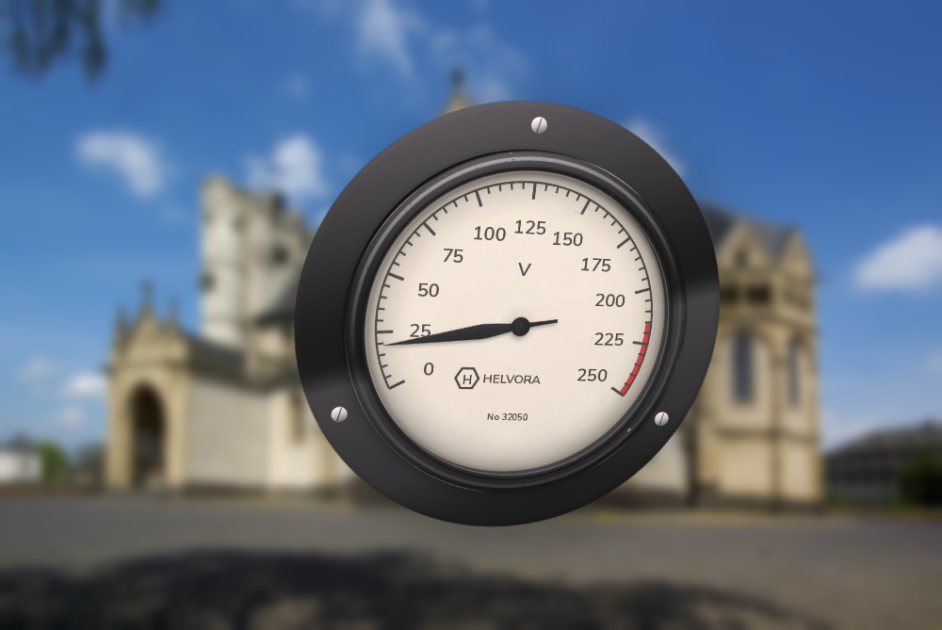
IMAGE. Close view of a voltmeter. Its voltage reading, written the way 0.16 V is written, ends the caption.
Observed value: 20 V
